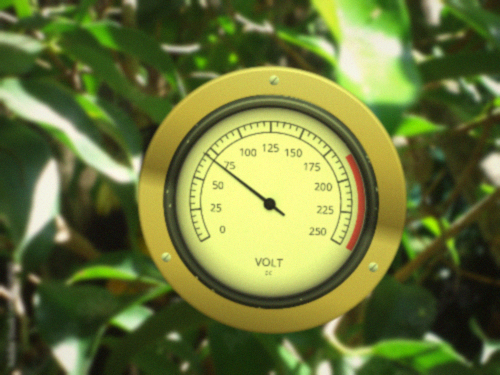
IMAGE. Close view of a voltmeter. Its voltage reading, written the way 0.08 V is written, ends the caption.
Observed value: 70 V
